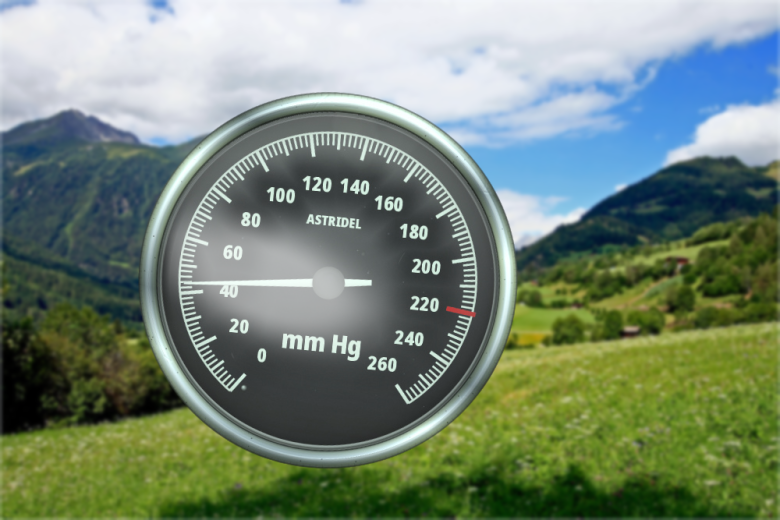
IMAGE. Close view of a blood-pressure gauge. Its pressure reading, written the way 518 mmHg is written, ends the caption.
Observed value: 44 mmHg
